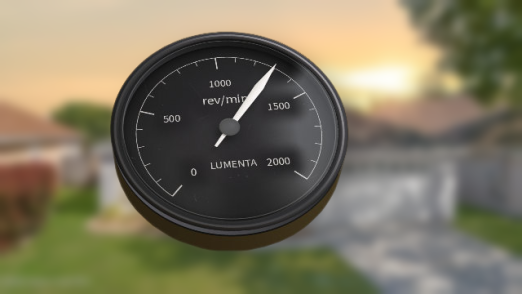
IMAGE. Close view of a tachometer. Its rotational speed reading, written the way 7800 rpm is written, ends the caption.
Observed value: 1300 rpm
